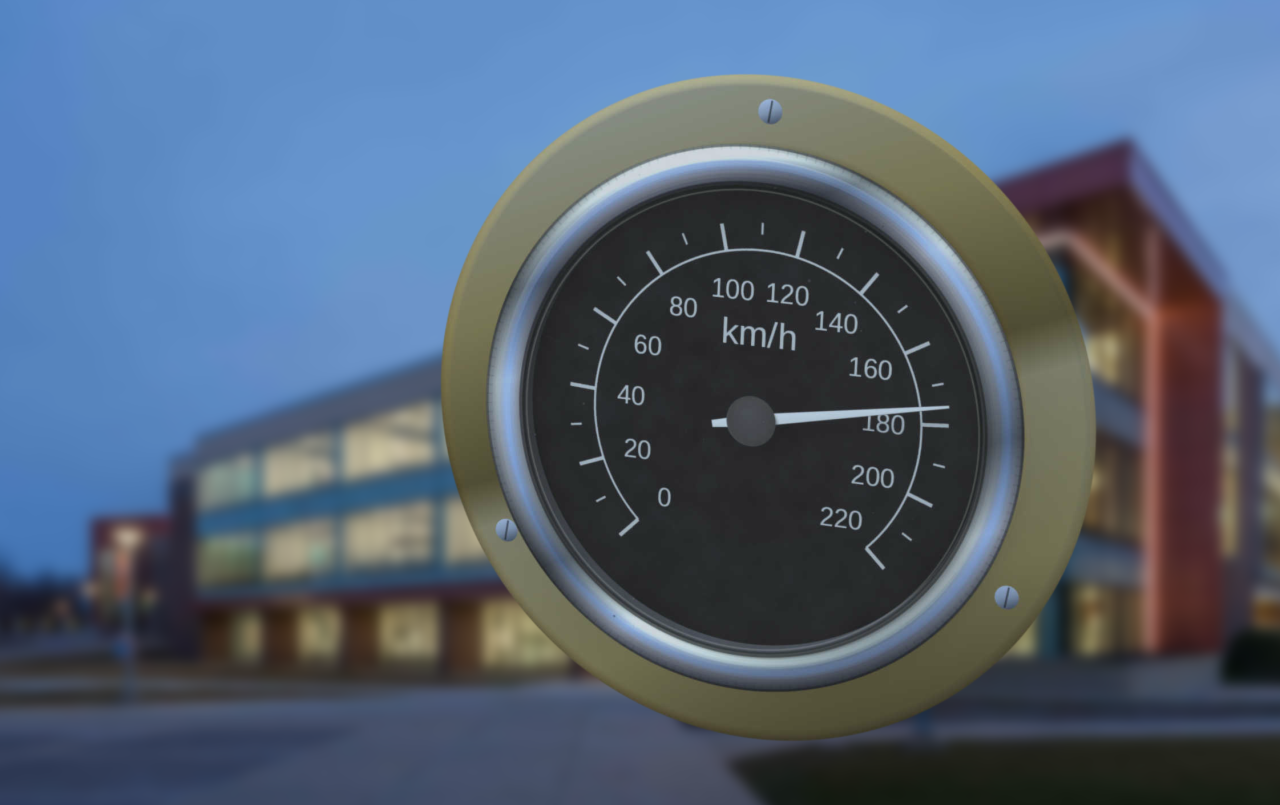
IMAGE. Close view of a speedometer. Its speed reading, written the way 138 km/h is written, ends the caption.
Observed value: 175 km/h
